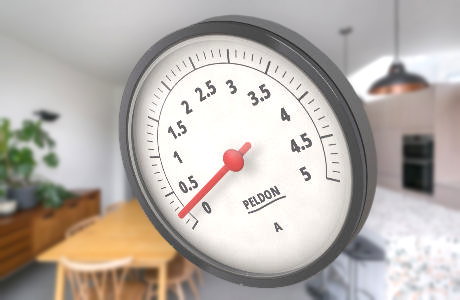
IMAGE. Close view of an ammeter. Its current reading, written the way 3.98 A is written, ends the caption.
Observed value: 0.2 A
